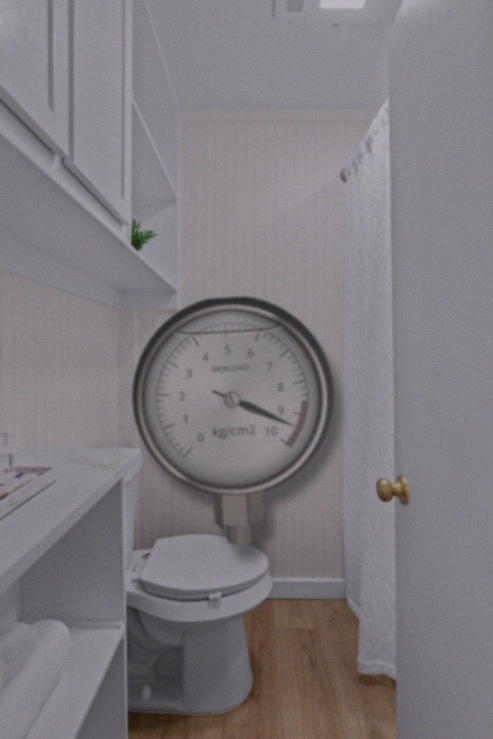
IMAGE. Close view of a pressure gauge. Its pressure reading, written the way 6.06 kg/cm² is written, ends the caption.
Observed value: 9.4 kg/cm²
